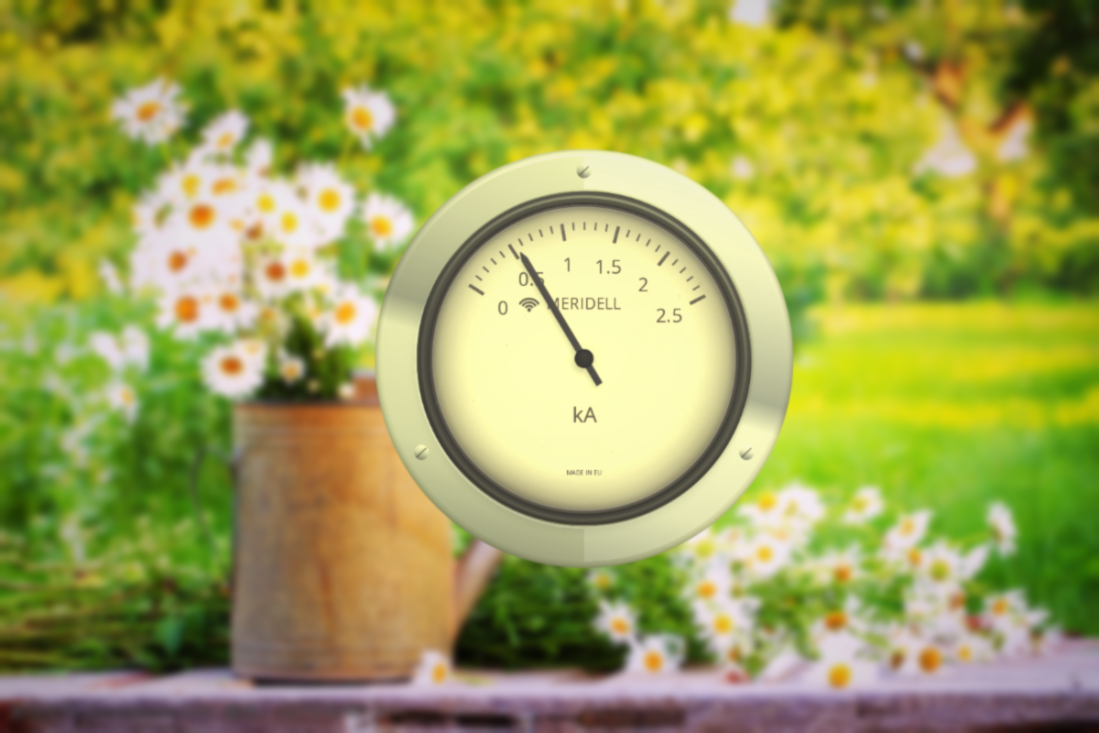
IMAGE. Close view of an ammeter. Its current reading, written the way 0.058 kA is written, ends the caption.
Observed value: 0.55 kA
